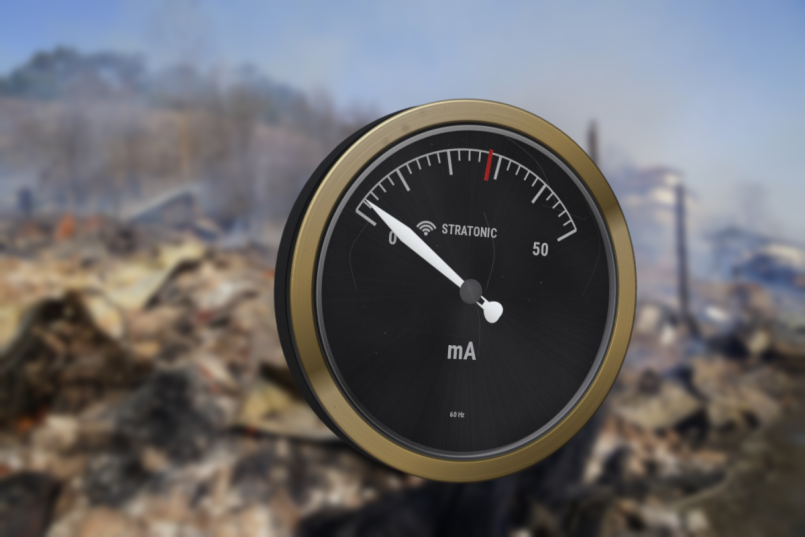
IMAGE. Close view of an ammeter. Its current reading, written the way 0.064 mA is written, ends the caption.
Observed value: 2 mA
